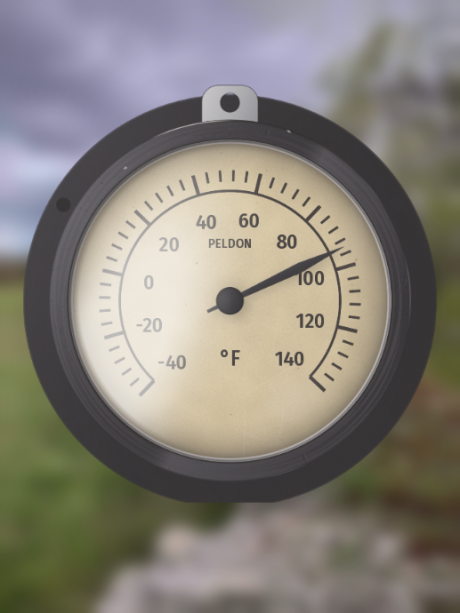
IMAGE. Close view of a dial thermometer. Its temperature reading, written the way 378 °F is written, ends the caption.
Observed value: 94 °F
